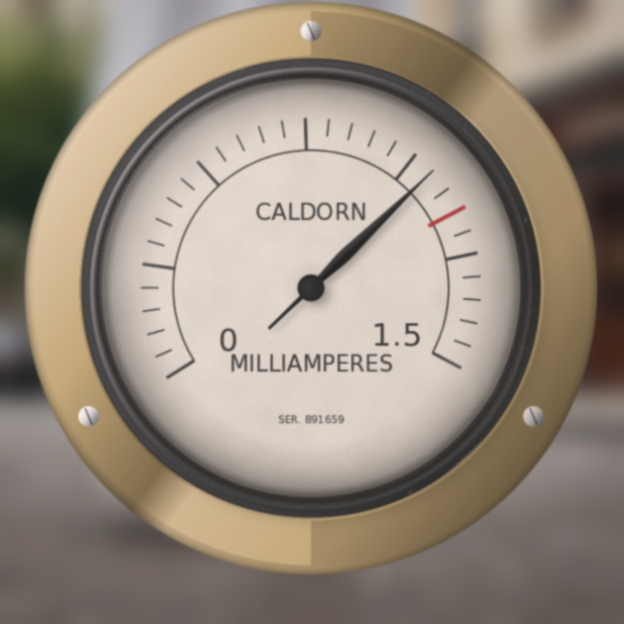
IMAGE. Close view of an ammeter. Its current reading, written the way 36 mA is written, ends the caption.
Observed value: 1.05 mA
